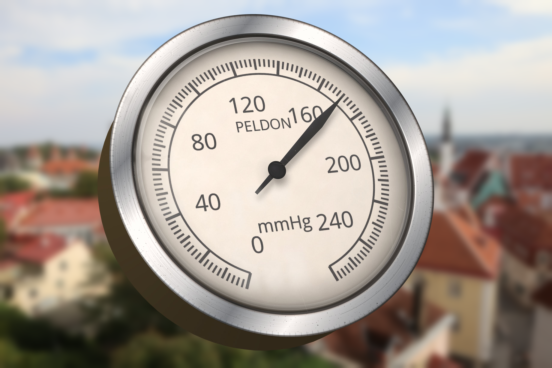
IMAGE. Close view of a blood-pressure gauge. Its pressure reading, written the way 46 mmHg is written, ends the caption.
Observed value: 170 mmHg
